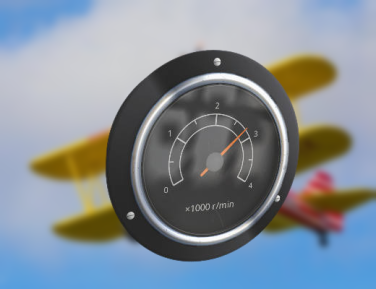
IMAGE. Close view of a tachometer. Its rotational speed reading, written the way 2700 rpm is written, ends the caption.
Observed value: 2750 rpm
